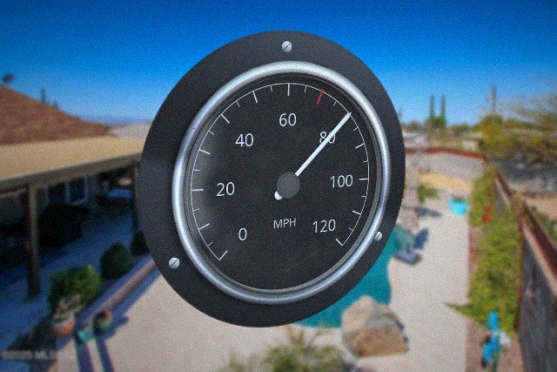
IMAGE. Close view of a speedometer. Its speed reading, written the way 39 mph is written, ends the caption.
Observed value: 80 mph
